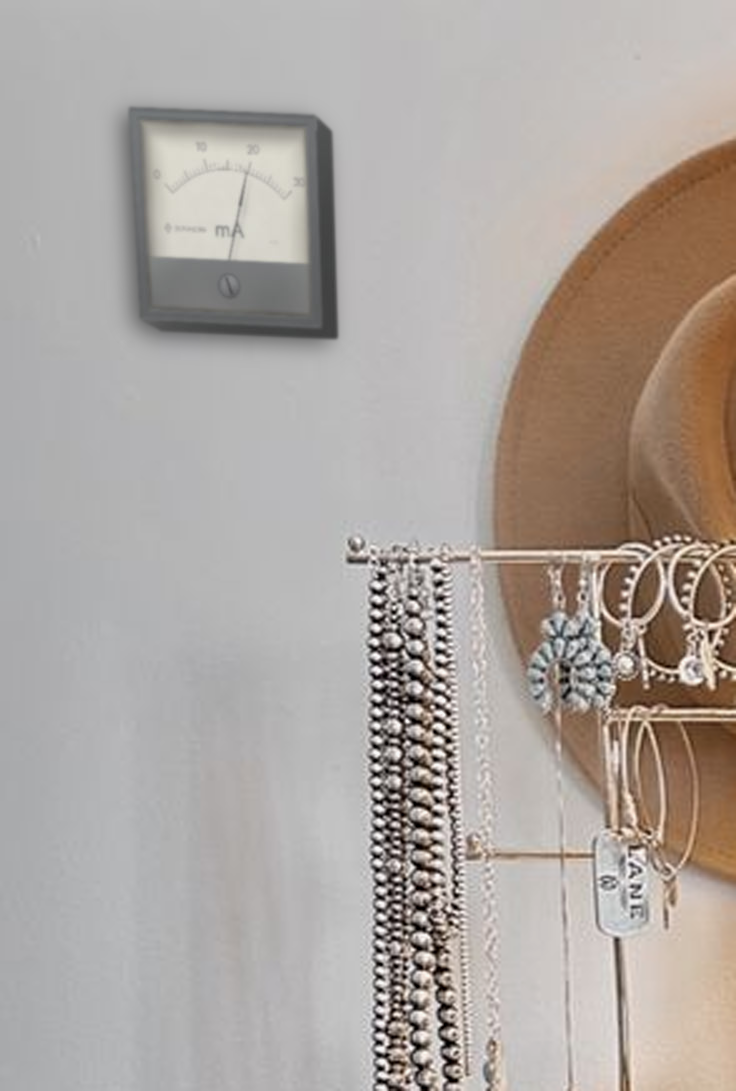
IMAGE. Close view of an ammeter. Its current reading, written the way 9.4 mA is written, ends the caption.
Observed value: 20 mA
